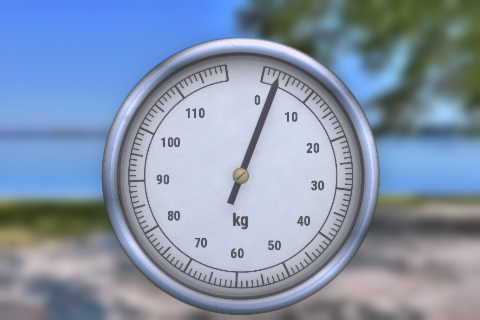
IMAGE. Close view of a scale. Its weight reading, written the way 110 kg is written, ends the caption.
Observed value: 3 kg
